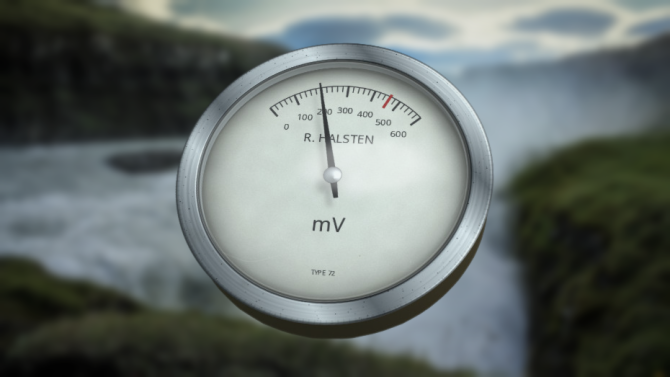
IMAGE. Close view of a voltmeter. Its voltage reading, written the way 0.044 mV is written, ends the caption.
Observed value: 200 mV
